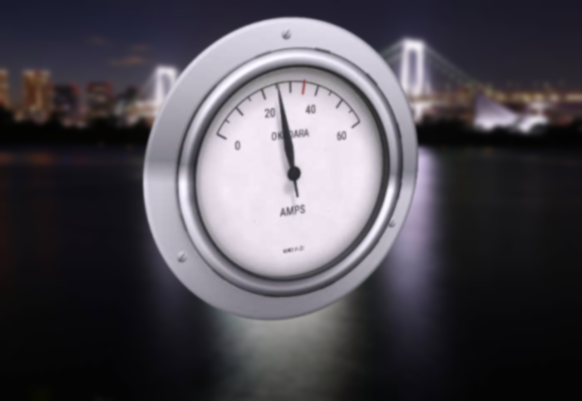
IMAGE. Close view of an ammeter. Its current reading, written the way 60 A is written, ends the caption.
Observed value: 25 A
